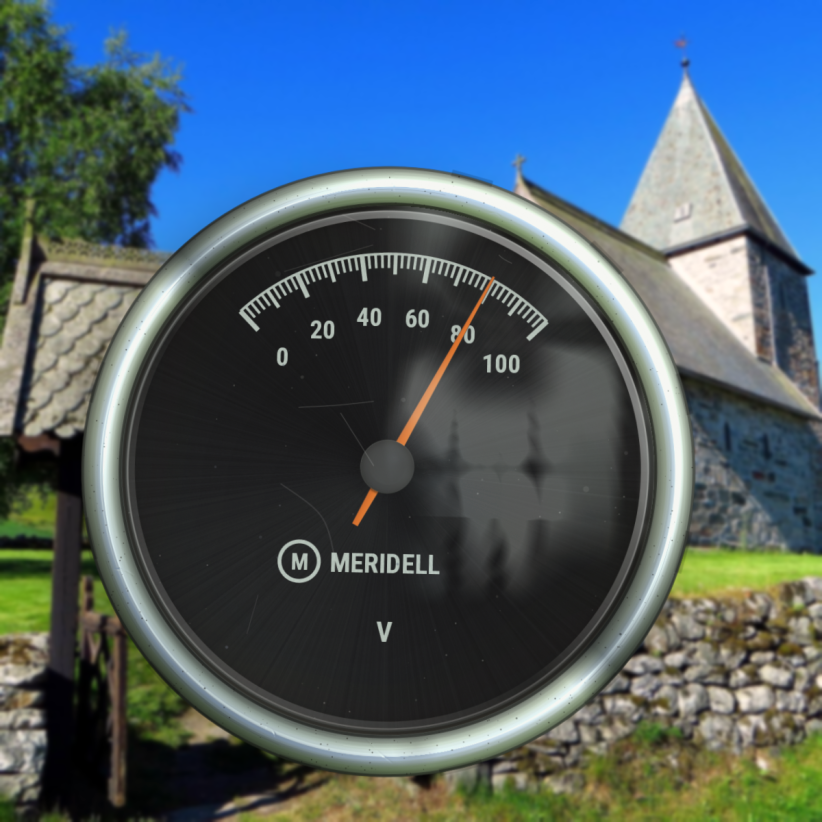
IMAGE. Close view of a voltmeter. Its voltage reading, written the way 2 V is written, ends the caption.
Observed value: 80 V
